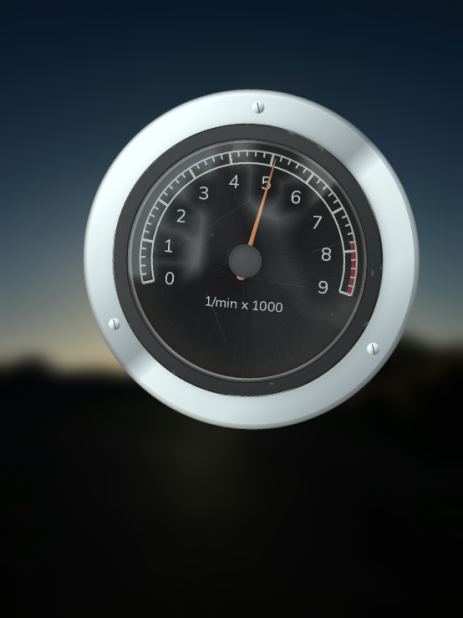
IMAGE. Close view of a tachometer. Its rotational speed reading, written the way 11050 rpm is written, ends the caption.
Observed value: 5100 rpm
